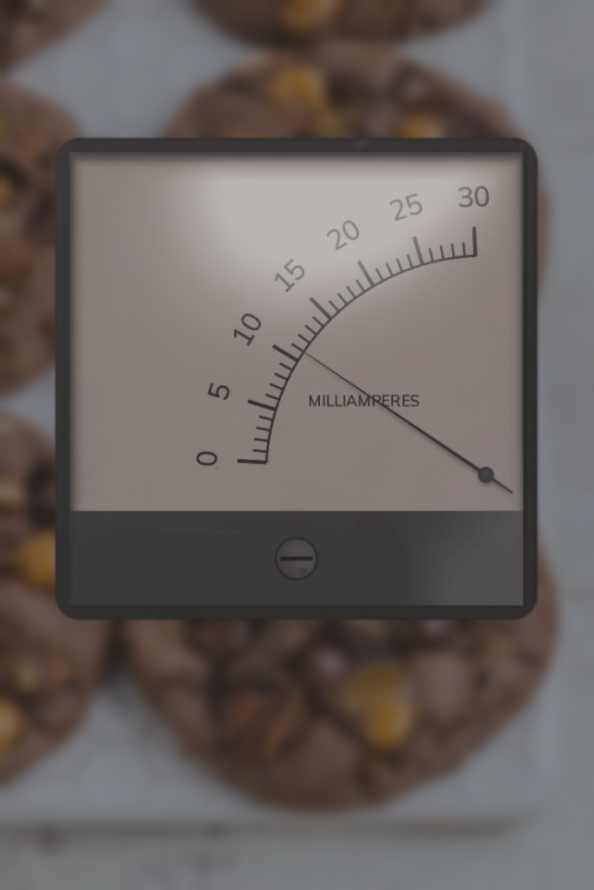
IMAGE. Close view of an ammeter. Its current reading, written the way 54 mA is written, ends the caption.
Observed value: 11 mA
